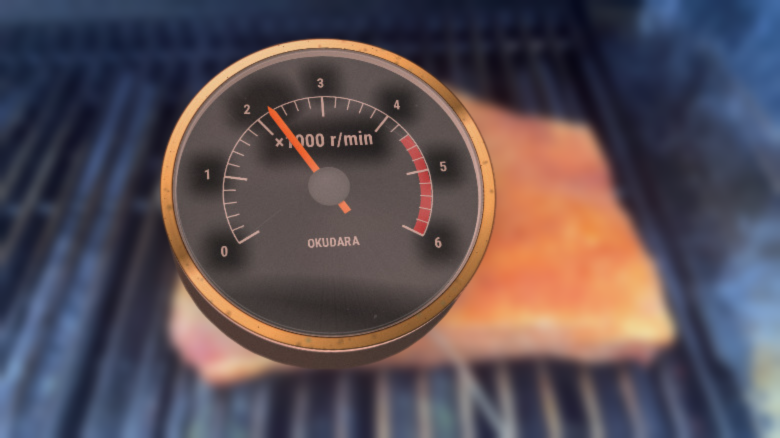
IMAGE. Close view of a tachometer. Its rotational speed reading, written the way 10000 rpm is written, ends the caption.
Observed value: 2200 rpm
